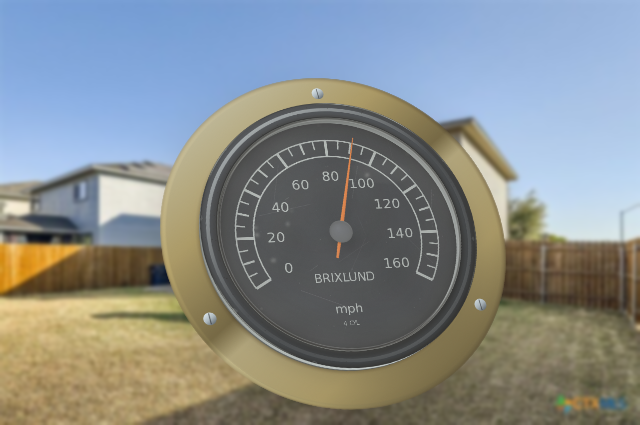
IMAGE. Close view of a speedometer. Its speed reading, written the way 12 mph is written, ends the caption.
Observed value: 90 mph
